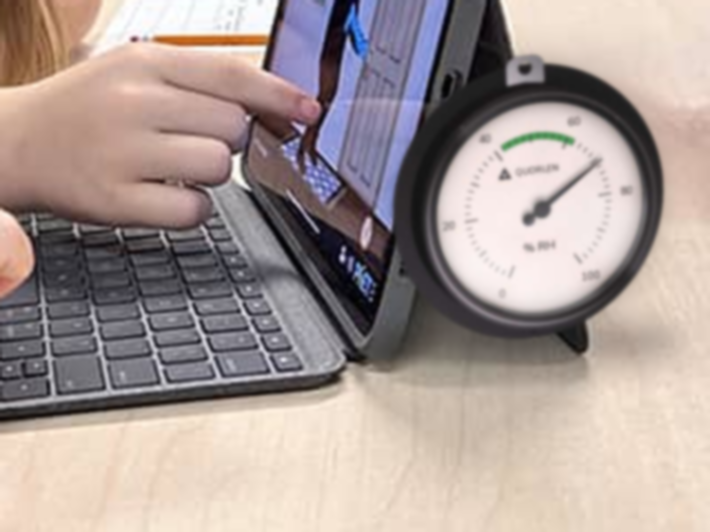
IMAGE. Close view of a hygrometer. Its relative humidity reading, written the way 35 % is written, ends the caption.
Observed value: 70 %
